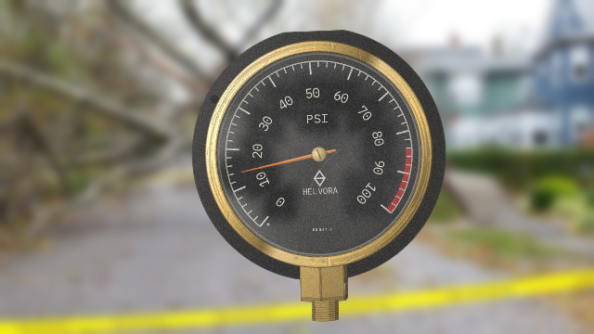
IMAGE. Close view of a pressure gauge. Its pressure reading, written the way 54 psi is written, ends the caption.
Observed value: 14 psi
